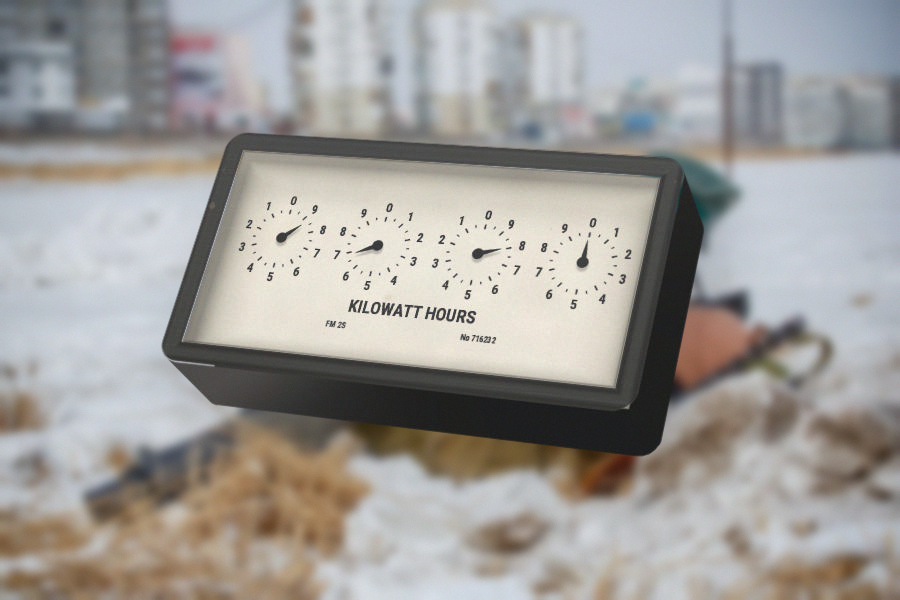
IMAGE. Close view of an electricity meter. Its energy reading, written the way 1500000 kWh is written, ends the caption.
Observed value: 8680 kWh
